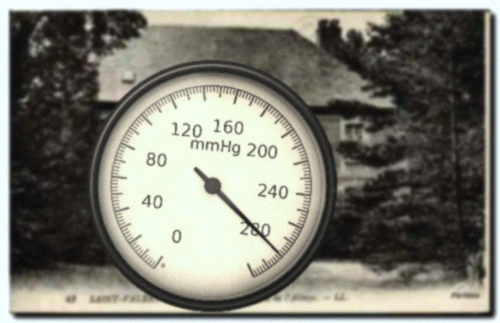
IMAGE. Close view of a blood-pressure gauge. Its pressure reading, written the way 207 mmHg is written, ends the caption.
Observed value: 280 mmHg
